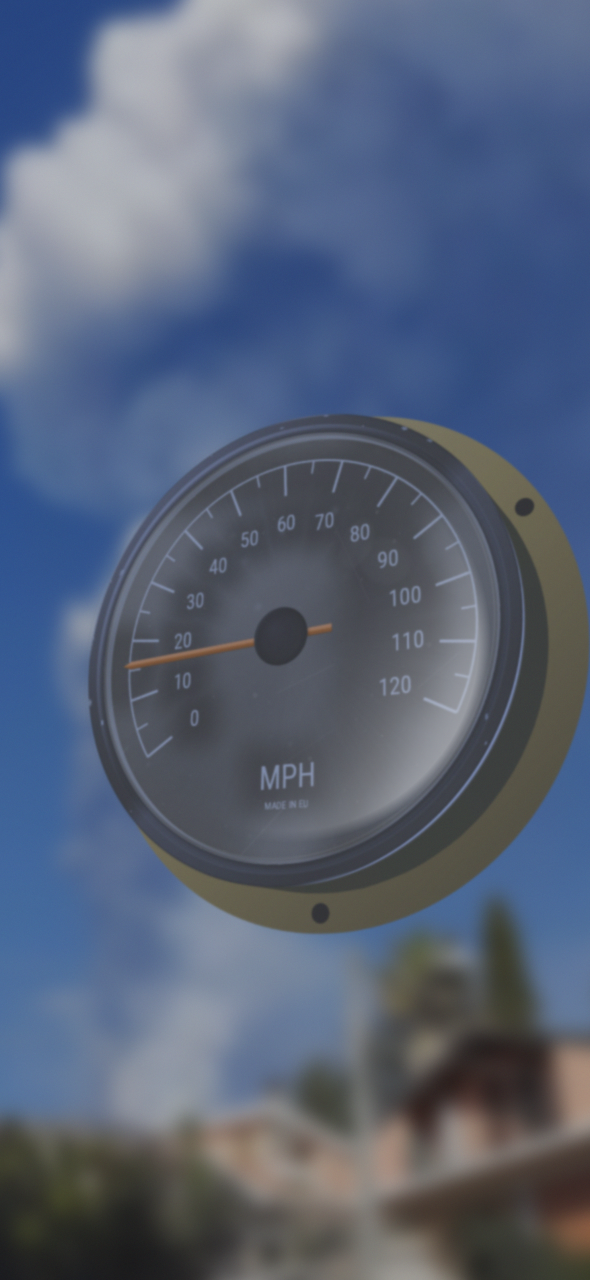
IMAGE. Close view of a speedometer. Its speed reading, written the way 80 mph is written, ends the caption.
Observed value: 15 mph
